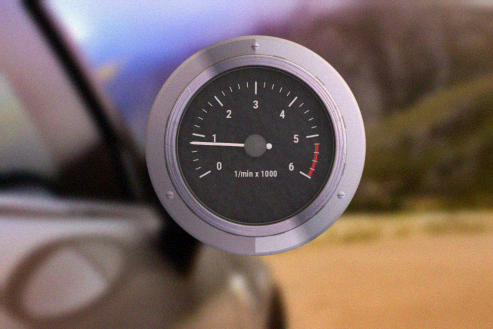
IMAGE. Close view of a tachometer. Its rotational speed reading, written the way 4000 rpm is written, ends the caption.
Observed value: 800 rpm
